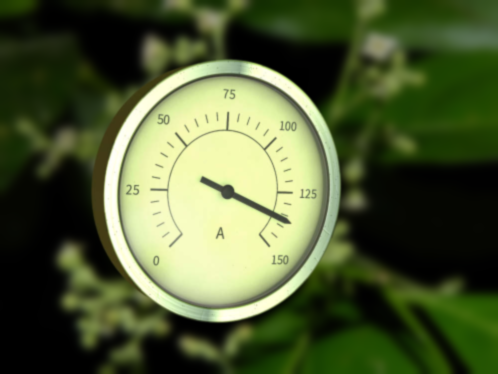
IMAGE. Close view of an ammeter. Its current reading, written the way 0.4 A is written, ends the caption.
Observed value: 137.5 A
